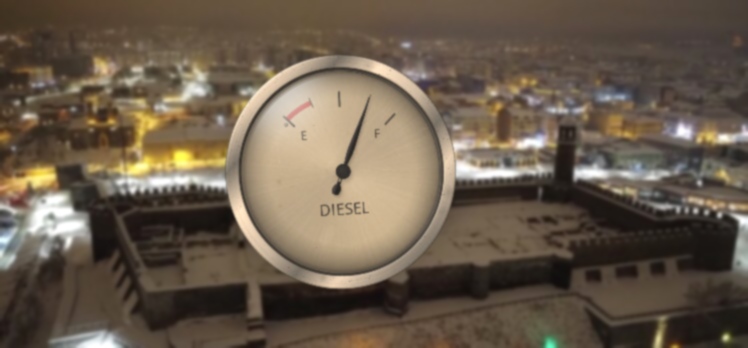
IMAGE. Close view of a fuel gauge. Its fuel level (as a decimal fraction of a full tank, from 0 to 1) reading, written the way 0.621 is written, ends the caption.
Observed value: 0.75
